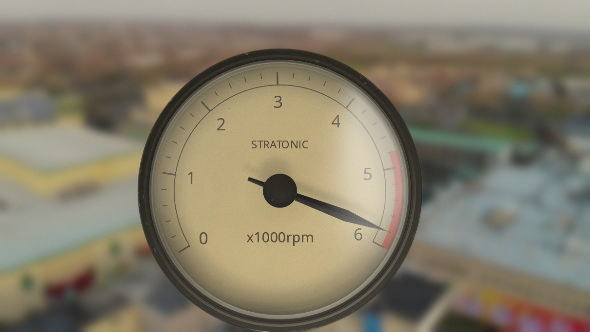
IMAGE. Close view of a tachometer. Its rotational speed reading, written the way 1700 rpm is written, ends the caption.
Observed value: 5800 rpm
